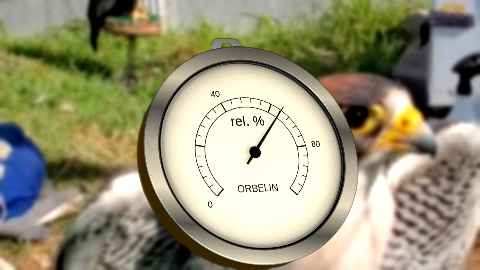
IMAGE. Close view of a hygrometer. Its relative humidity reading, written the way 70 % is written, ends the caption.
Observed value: 64 %
